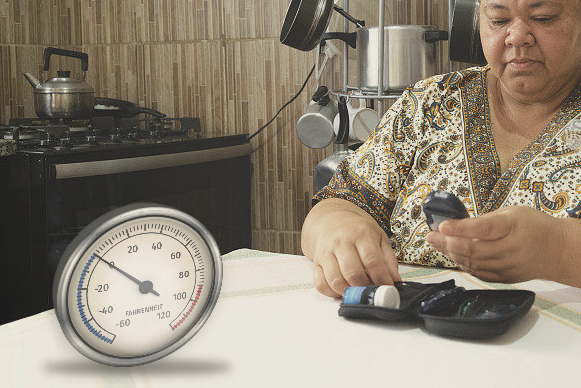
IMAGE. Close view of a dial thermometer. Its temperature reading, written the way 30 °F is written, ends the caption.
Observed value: 0 °F
